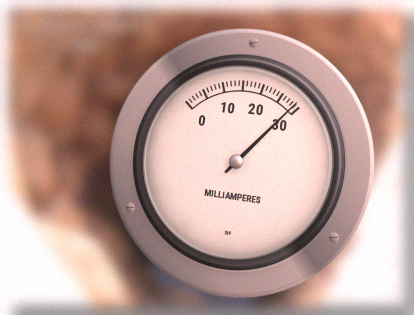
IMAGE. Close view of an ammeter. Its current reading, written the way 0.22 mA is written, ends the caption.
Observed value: 29 mA
